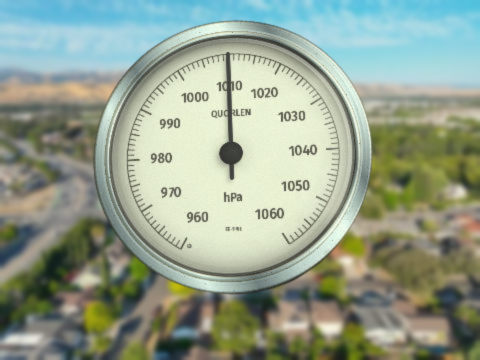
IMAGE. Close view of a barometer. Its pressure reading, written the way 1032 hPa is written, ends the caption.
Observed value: 1010 hPa
